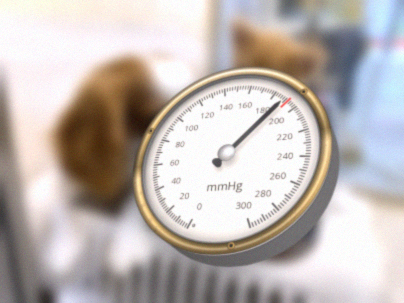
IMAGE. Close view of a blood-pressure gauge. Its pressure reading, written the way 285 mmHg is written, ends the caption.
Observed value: 190 mmHg
